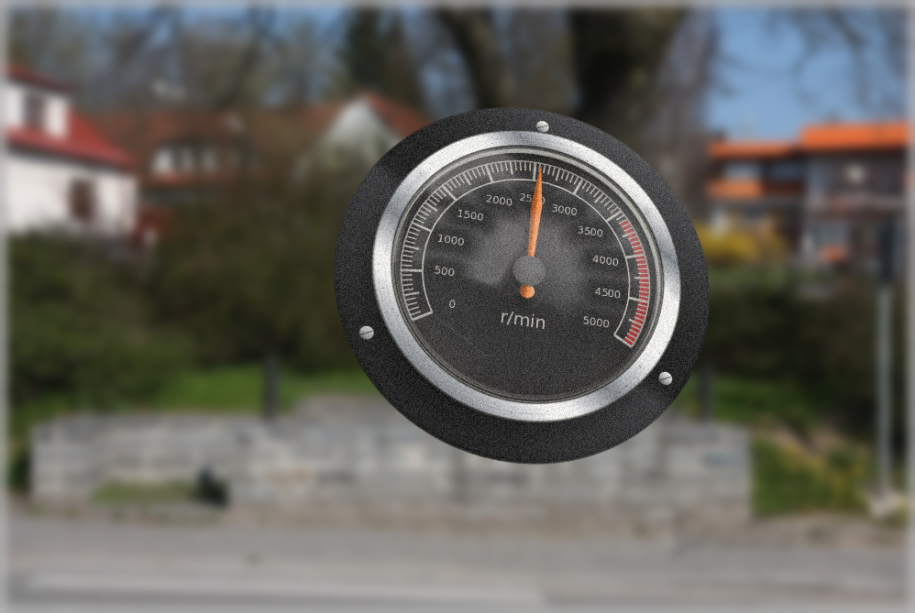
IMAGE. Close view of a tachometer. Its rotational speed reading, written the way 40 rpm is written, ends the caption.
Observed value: 2550 rpm
